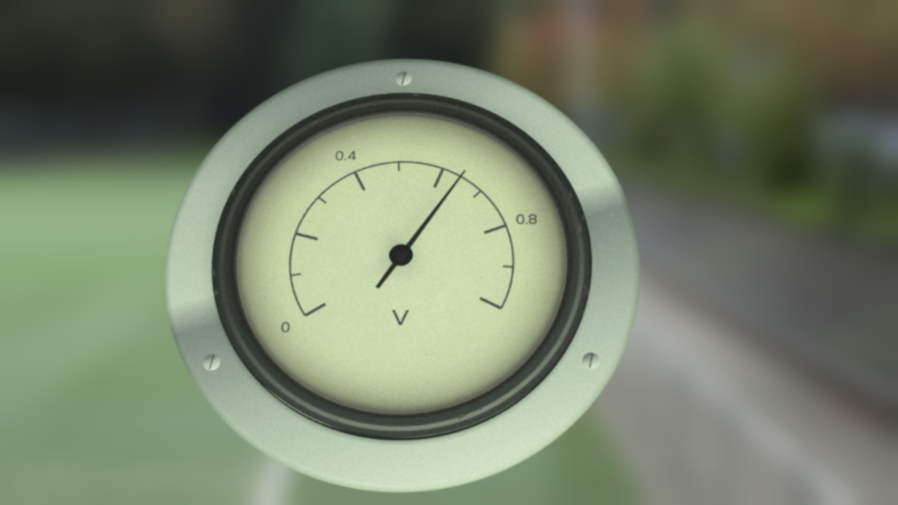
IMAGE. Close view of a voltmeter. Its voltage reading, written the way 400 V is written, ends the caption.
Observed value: 0.65 V
